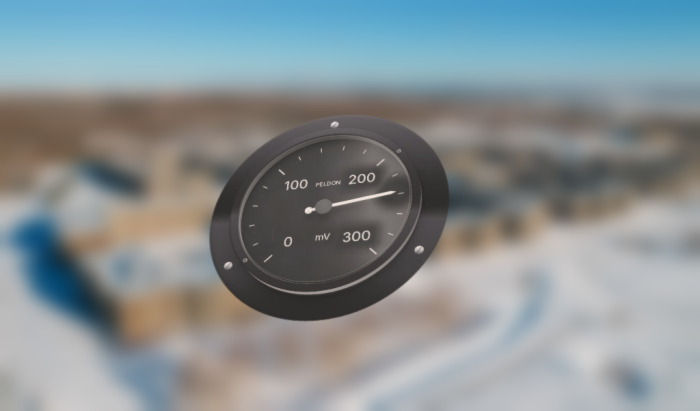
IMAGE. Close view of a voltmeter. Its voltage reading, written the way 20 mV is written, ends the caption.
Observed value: 240 mV
